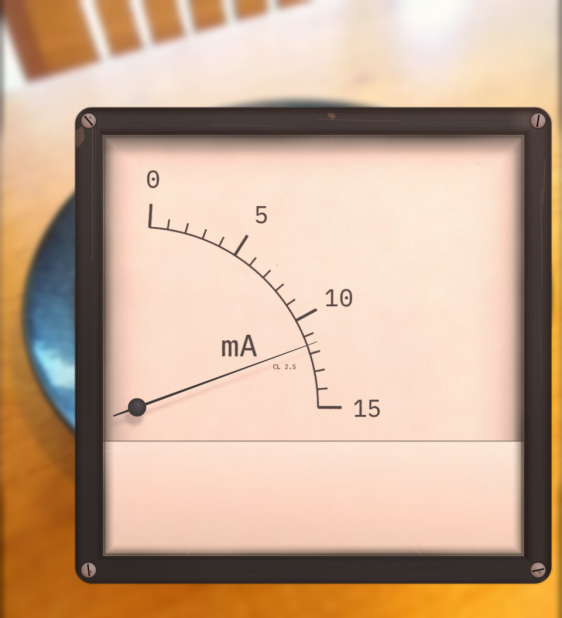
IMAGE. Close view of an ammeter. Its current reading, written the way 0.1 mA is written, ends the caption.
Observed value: 11.5 mA
